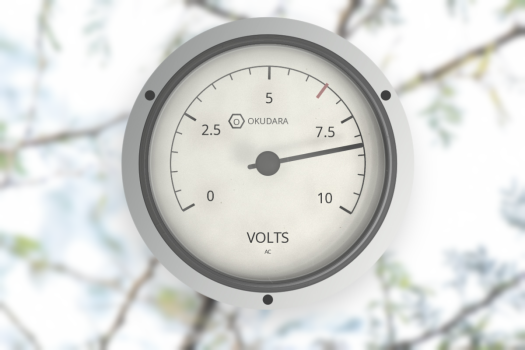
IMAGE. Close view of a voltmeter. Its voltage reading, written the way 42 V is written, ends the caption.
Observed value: 8.25 V
